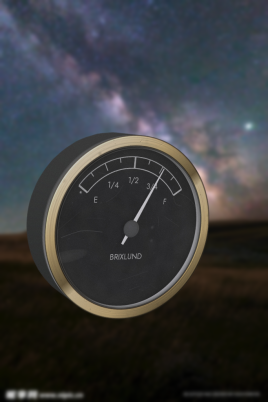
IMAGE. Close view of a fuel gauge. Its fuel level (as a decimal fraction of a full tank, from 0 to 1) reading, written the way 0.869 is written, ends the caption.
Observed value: 0.75
